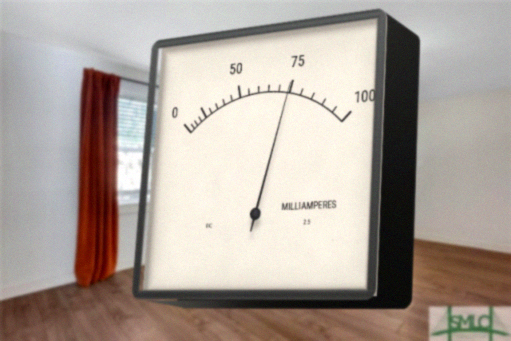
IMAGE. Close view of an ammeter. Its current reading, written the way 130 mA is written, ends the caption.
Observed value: 75 mA
